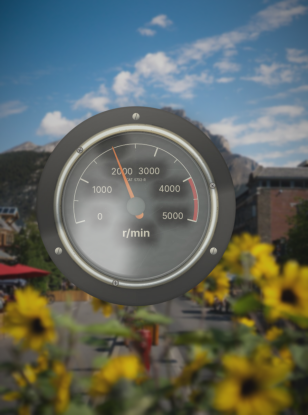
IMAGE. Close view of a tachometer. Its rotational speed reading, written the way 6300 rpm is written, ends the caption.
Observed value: 2000 rpm
